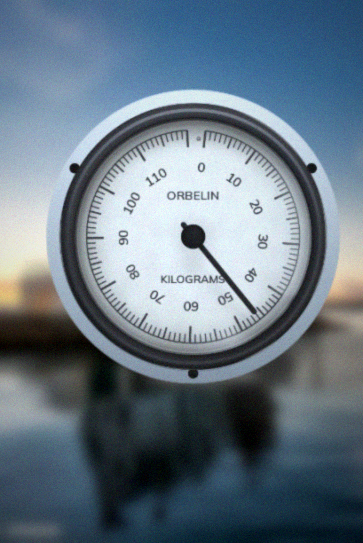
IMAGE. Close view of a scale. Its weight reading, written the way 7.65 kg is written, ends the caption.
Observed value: 46 kg
